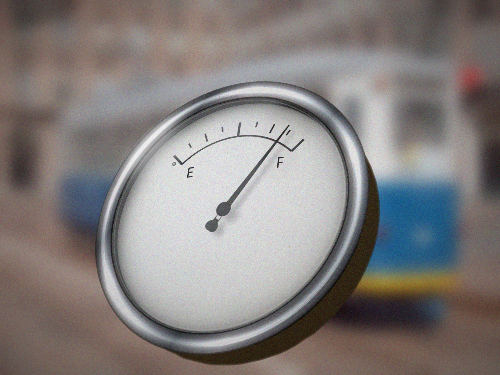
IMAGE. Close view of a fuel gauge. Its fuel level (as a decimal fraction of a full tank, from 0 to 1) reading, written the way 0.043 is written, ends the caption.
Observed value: 0.875
